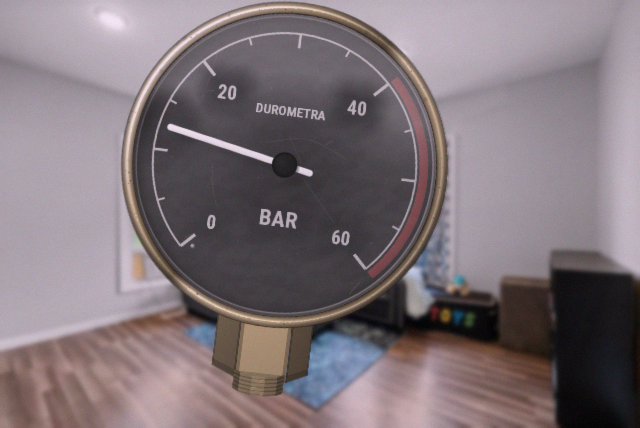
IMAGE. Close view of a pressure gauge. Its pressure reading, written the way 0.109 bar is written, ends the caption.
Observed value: 12.5 bar
